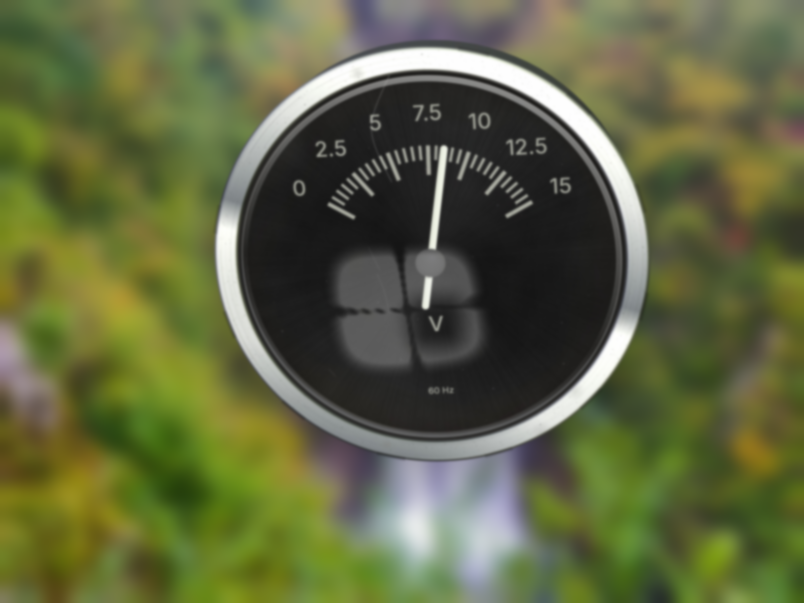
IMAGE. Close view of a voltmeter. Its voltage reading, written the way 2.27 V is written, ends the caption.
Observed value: 8.5 V
